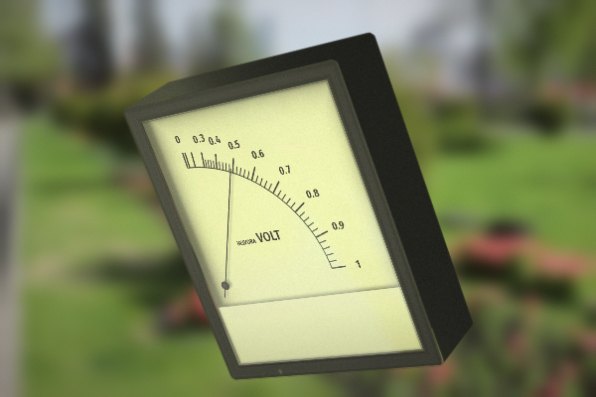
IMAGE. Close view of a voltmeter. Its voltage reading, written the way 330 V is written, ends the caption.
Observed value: 0.5 V
